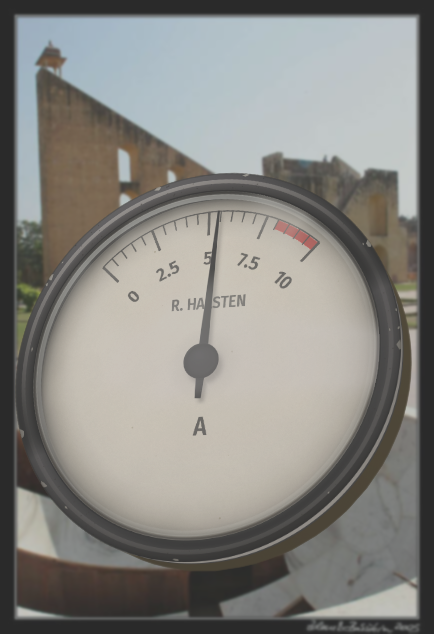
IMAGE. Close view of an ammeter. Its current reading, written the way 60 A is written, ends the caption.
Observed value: 5.5 A
